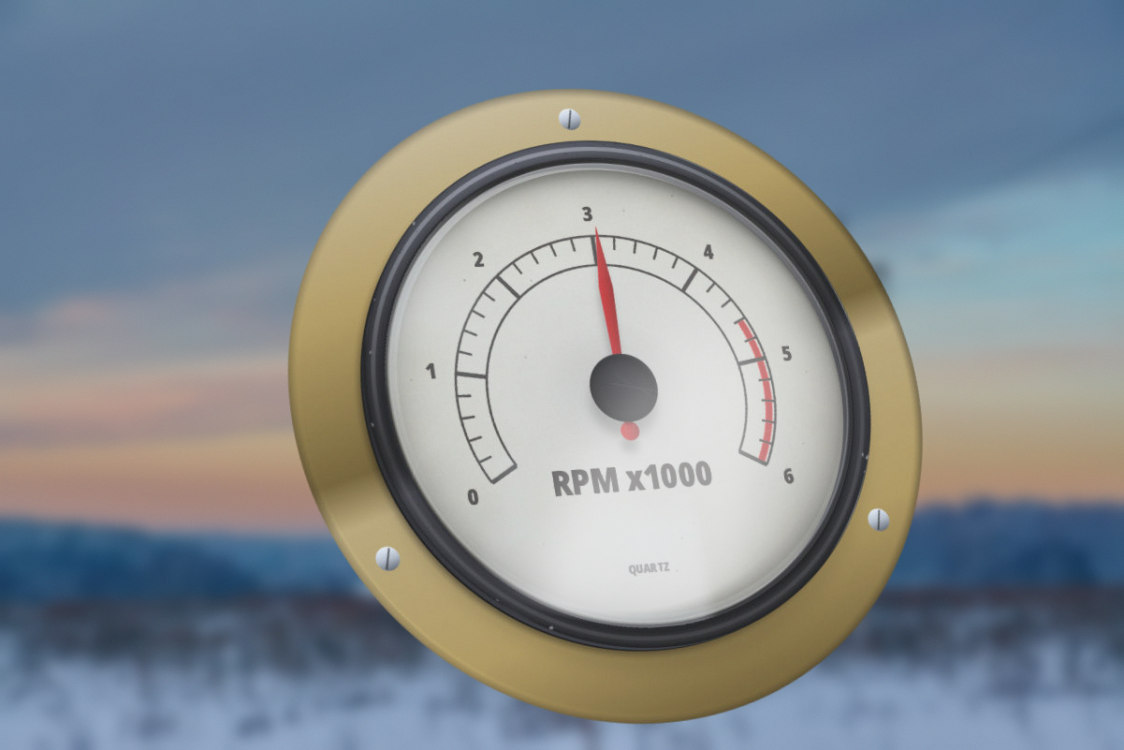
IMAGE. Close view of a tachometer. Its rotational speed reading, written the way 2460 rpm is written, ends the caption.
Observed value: 3000 rpm
